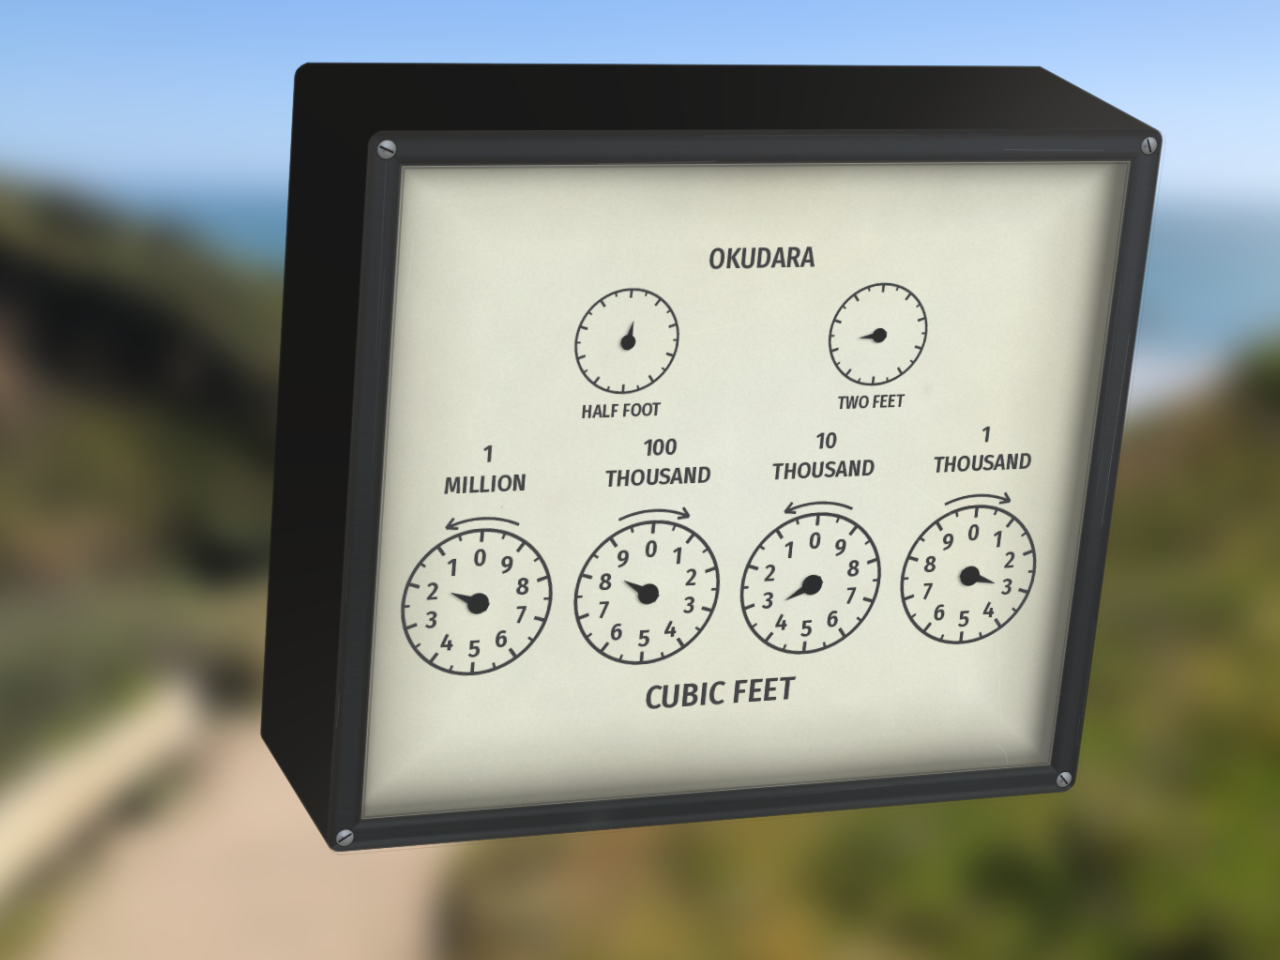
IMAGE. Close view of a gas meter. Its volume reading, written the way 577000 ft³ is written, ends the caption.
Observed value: 183300 ft³
